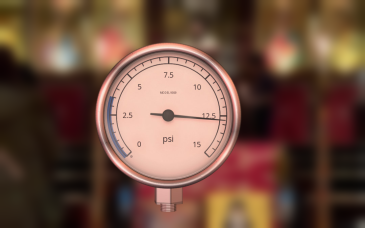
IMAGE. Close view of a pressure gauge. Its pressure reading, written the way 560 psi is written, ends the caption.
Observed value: 12.75 psi
